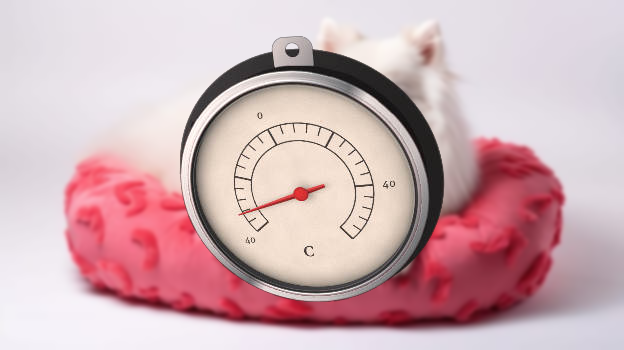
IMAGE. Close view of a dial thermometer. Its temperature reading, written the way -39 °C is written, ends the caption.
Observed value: -32 °C
